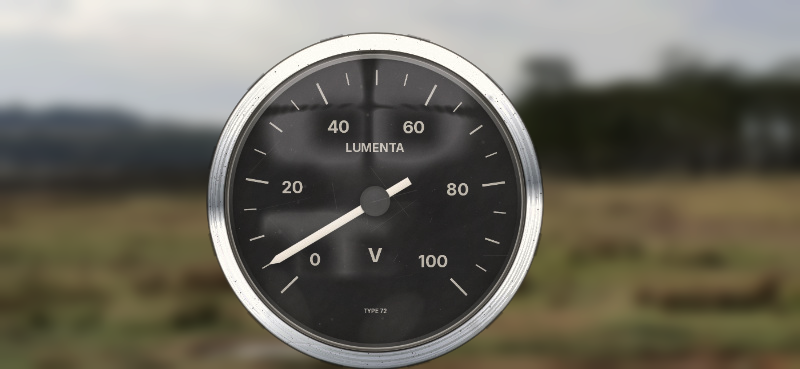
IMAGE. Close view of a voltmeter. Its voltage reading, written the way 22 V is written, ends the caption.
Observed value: 5 V
